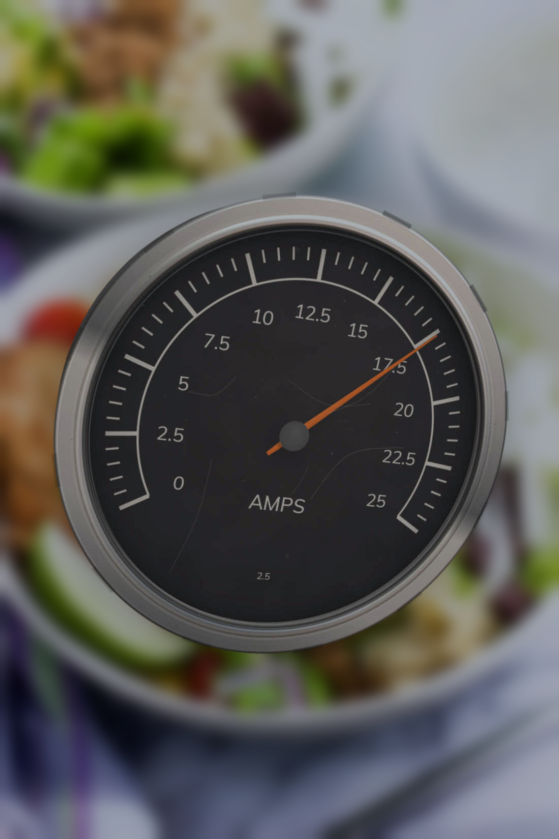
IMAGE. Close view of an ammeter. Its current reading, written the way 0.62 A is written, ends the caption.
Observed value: 17.5 A
